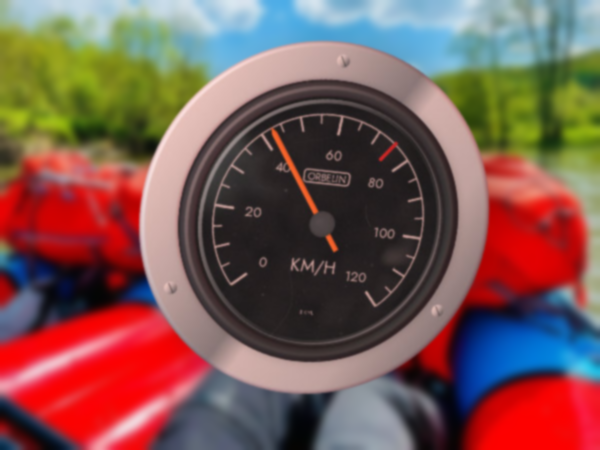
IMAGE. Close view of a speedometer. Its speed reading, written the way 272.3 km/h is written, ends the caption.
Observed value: 42.5 km/h
